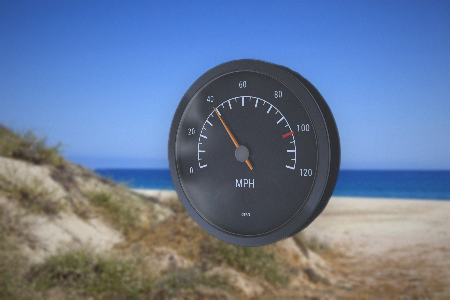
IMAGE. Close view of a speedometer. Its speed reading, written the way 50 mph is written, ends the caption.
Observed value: 40 mph
